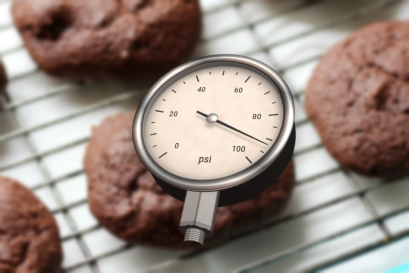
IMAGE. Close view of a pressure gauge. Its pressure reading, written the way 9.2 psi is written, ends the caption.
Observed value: 92.5 psi
